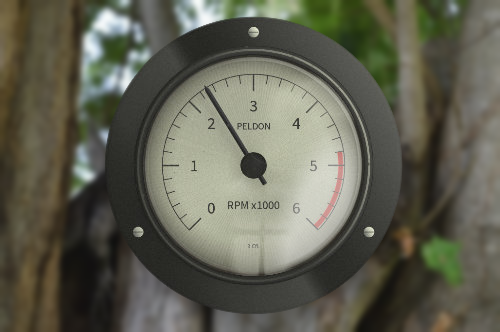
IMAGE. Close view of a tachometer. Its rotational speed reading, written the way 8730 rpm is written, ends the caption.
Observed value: 2300 rpm
